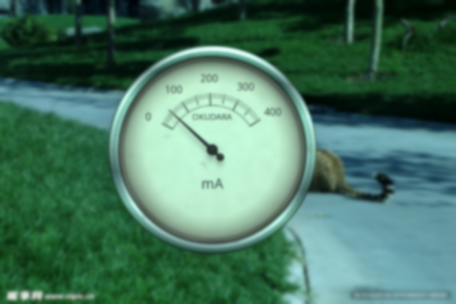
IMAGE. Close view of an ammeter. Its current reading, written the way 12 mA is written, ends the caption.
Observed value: 50 mA
